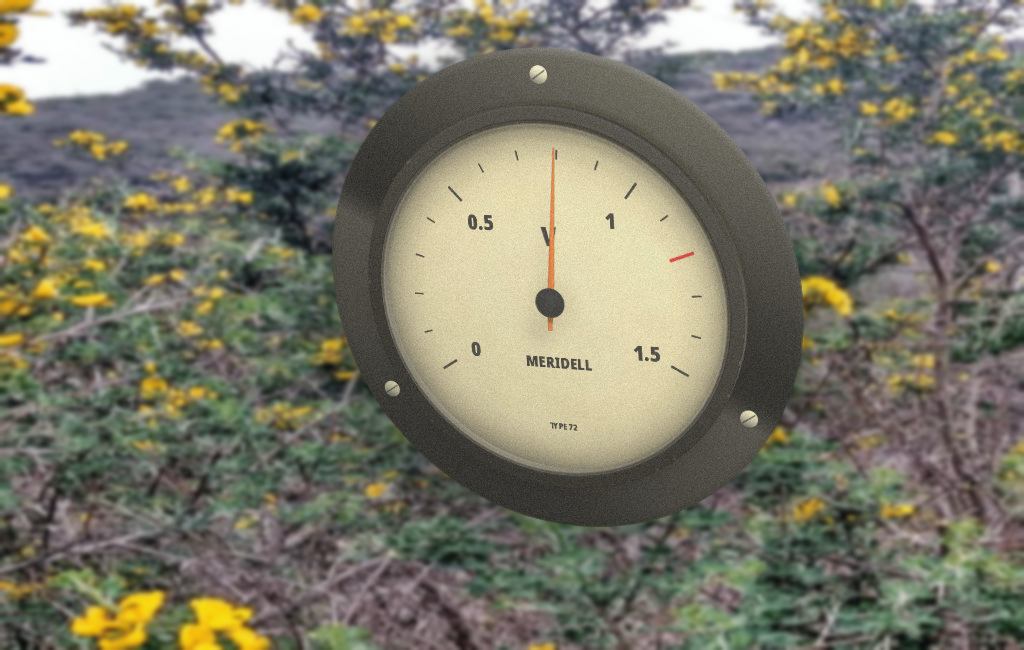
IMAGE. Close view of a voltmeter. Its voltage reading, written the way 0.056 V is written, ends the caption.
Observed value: 0.8 V
